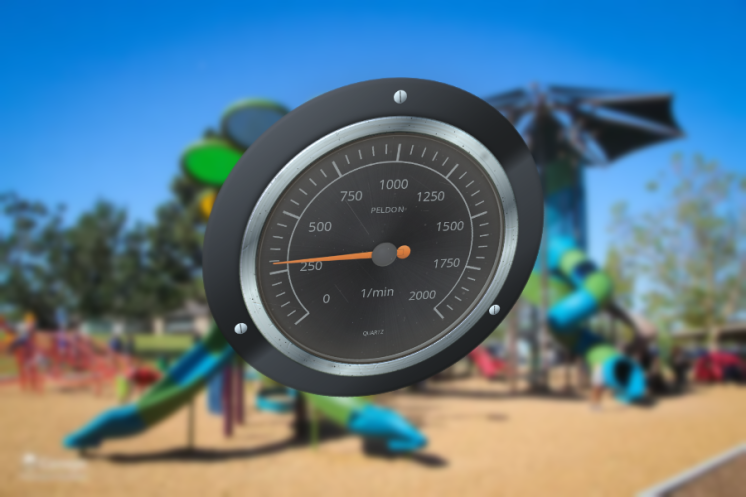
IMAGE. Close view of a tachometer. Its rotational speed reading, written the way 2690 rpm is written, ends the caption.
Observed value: 300 rpm
